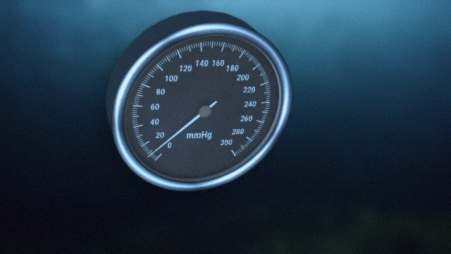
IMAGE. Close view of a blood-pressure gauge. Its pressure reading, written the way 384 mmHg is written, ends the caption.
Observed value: 10 mmHg
